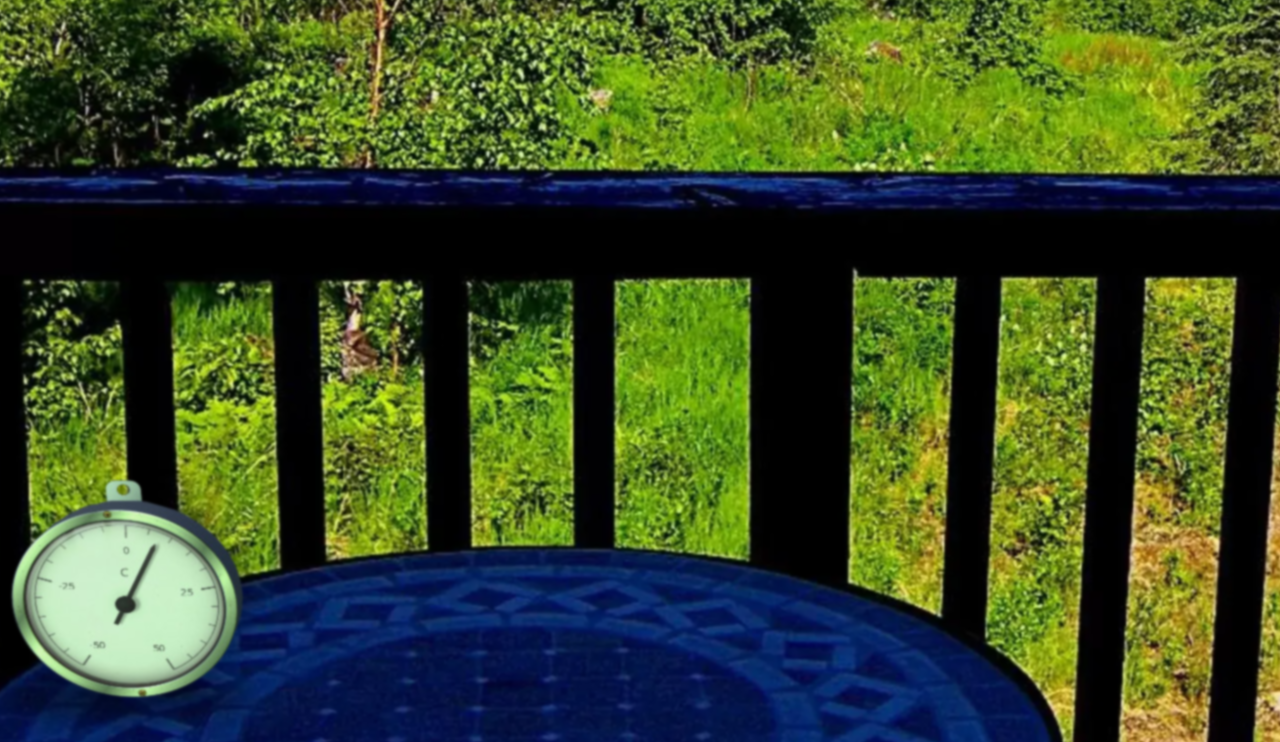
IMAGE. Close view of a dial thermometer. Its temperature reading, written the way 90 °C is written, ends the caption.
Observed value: 7.5 °C
